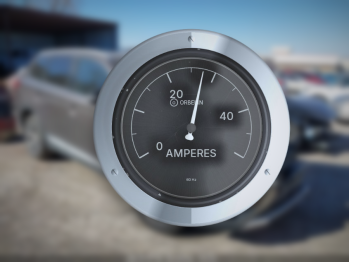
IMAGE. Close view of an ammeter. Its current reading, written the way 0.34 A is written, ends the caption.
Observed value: 27.5 A
